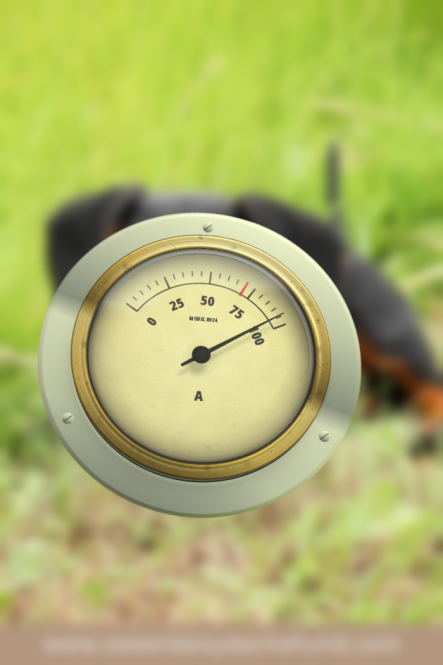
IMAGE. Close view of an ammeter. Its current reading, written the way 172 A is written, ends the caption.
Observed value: 95 A
